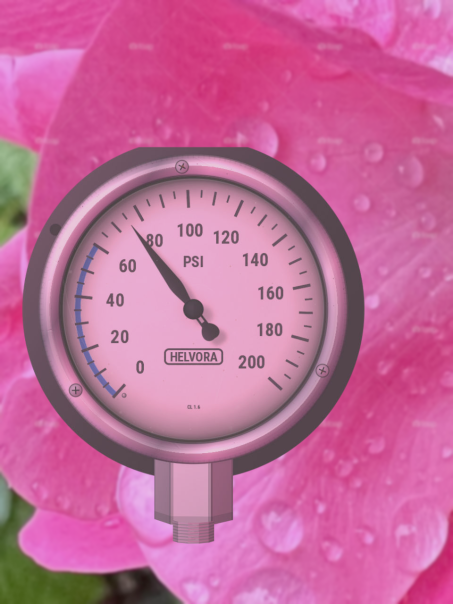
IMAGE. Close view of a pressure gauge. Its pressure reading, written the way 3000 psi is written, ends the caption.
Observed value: 75 psi
